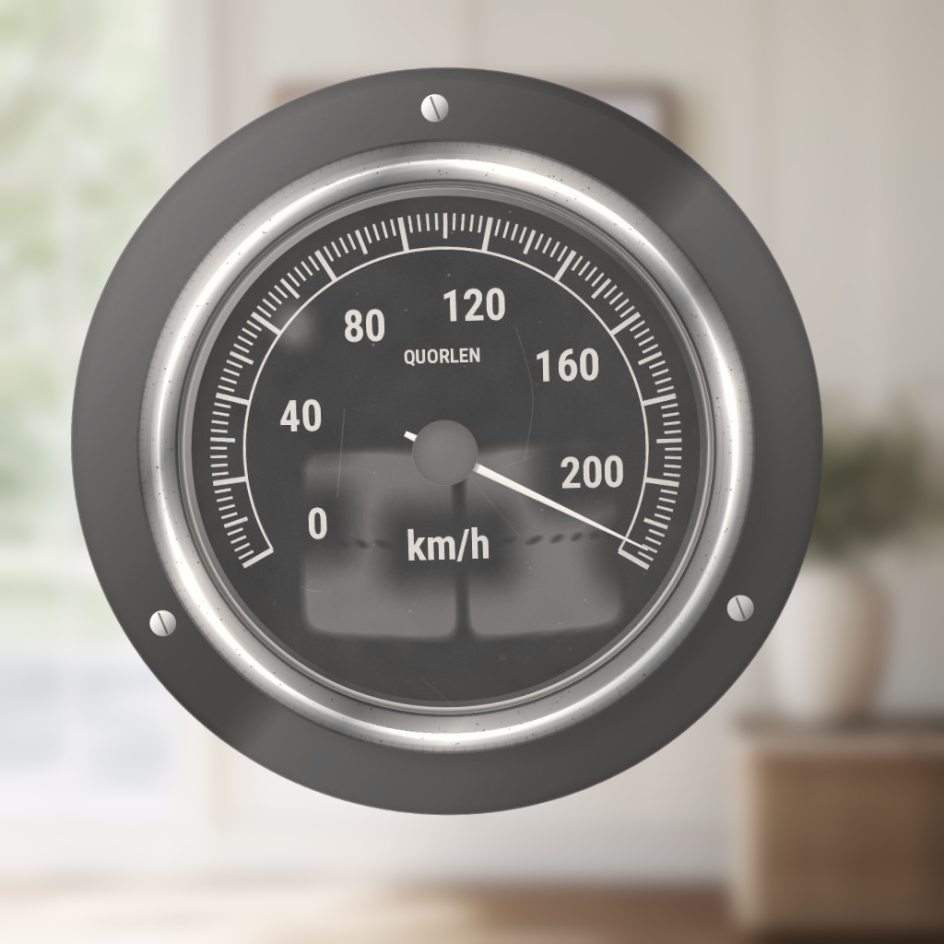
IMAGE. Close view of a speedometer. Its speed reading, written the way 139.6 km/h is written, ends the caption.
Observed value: 216 km/h
